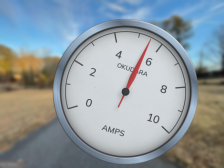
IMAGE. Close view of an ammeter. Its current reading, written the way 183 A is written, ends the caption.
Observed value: 5.5 A
